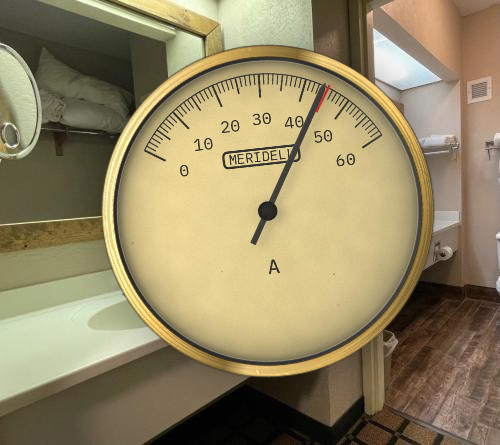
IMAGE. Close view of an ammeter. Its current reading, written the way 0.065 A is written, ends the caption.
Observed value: 44 A
